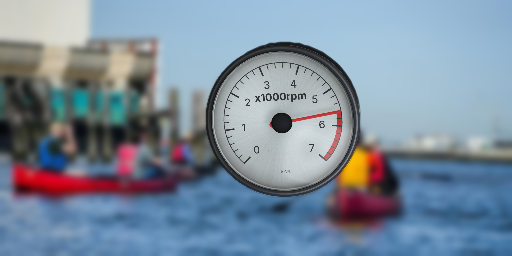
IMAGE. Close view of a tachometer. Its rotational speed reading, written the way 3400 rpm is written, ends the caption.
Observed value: 5600 rpm
